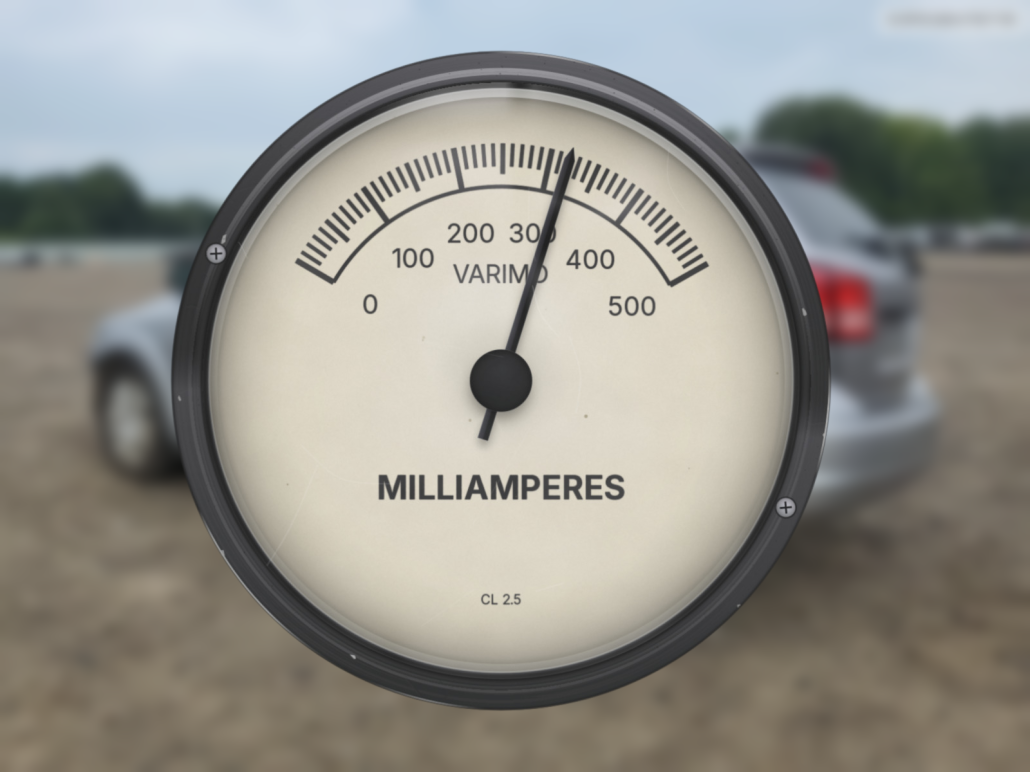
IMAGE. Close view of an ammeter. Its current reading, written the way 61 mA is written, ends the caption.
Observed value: 320 mA
